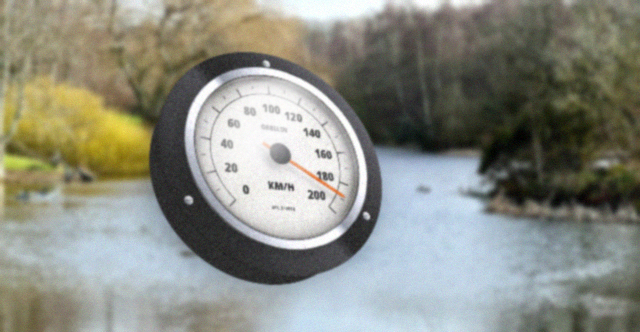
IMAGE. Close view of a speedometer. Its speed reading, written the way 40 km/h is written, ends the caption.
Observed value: 190 km/h
